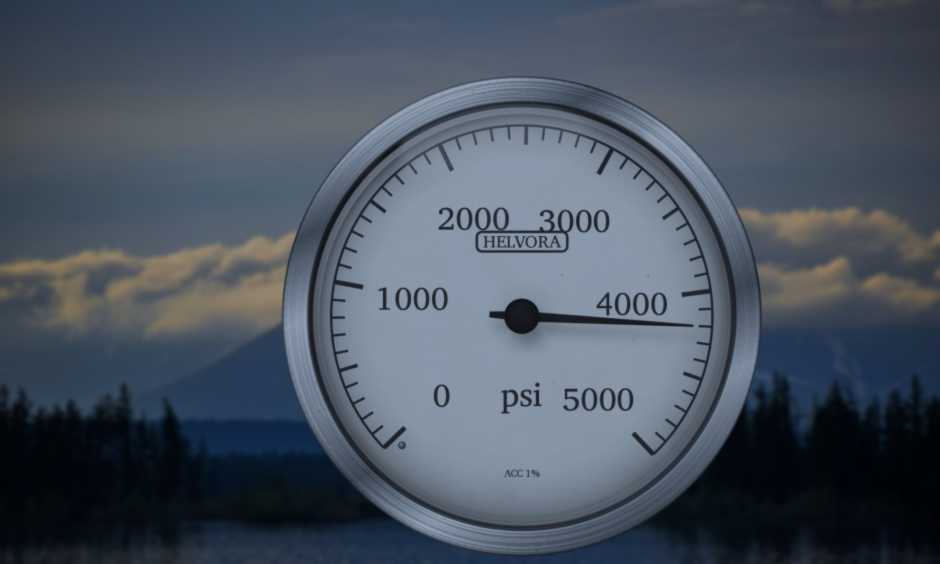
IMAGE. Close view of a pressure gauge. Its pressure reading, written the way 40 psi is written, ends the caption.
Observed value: 4200 psi
